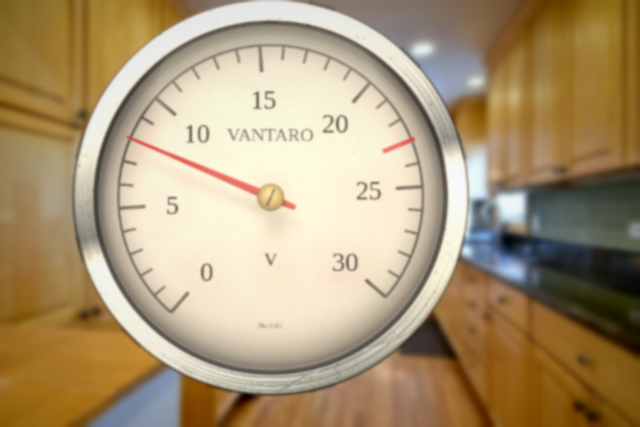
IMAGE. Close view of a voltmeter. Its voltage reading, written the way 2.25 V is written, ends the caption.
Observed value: 8 V
